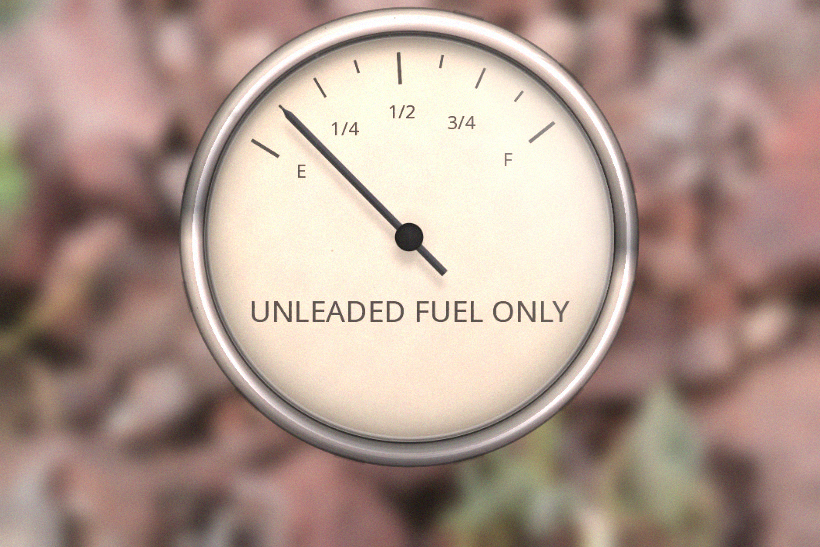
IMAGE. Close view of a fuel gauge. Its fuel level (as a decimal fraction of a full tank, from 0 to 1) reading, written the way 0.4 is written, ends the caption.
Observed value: 0.125
